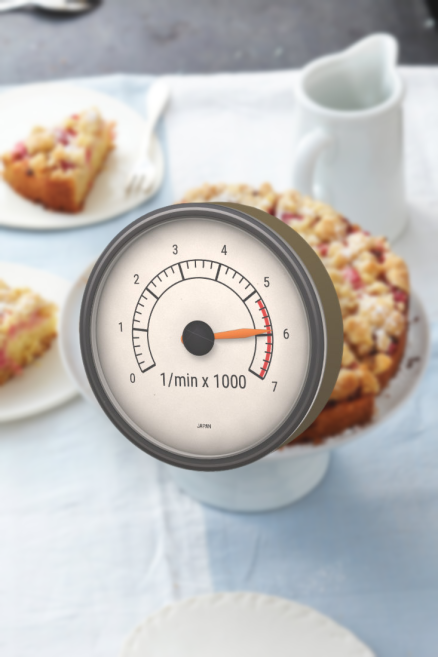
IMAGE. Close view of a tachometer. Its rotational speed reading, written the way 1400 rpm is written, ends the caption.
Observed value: 5900 rpm
